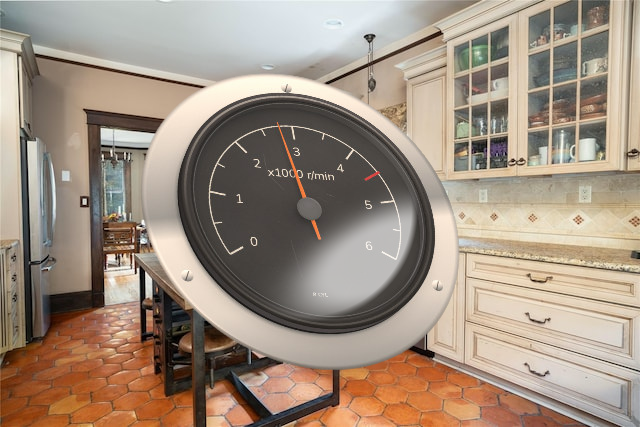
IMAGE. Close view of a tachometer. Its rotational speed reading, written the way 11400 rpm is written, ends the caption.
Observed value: 2750 rpm
